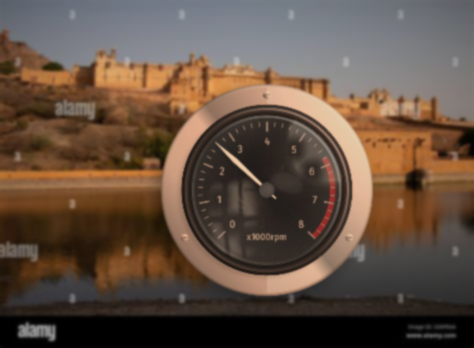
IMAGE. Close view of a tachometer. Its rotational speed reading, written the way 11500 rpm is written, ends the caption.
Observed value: 2600 rpm
